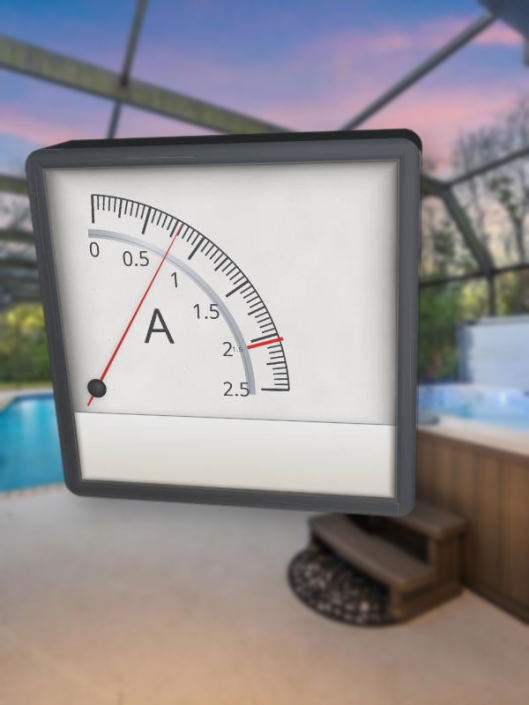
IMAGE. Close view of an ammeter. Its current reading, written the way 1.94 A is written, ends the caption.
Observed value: 0.8 A
